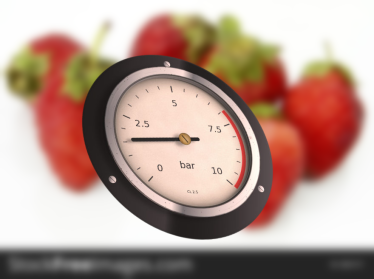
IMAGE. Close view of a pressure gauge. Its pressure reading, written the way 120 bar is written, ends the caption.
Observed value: 1.5 bar
